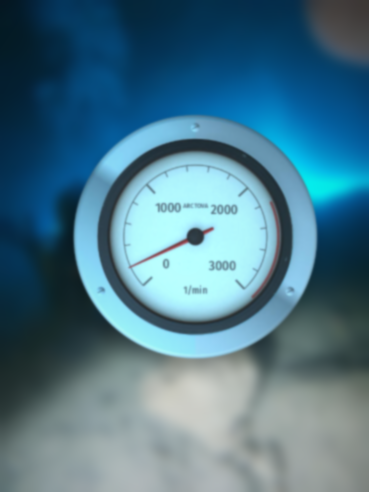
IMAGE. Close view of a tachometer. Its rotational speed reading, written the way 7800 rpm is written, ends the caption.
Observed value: 200 rpm
